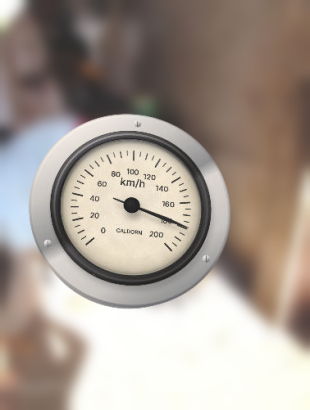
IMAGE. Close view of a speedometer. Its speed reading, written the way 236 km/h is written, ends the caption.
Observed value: 180 km/h
